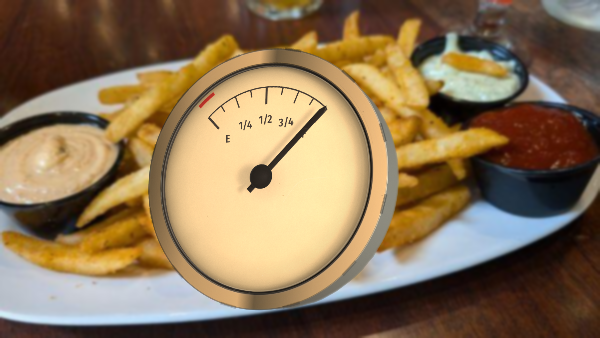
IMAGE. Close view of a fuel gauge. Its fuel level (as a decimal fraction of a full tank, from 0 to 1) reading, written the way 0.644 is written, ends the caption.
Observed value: 1
